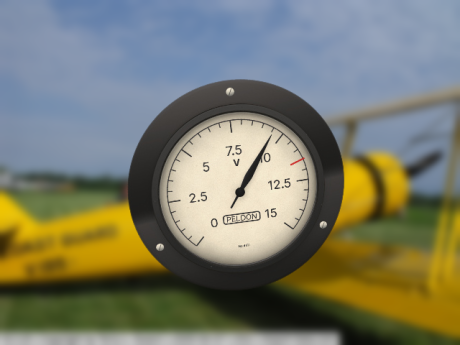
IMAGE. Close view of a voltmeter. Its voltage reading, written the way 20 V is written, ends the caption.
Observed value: 9.5 V
